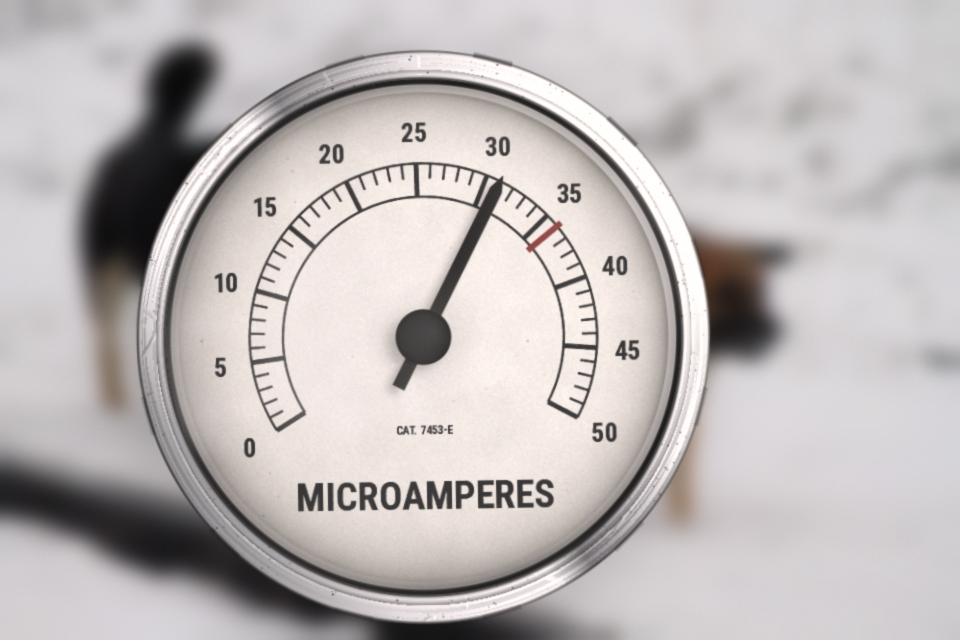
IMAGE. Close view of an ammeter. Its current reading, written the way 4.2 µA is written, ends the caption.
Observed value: 31 µA
